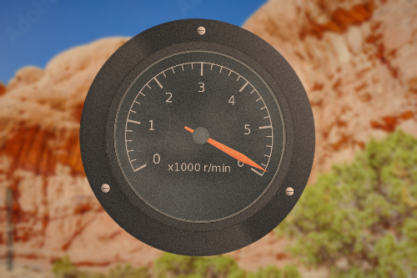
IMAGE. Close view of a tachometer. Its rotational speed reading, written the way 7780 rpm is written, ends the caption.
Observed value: 5900 rpm
